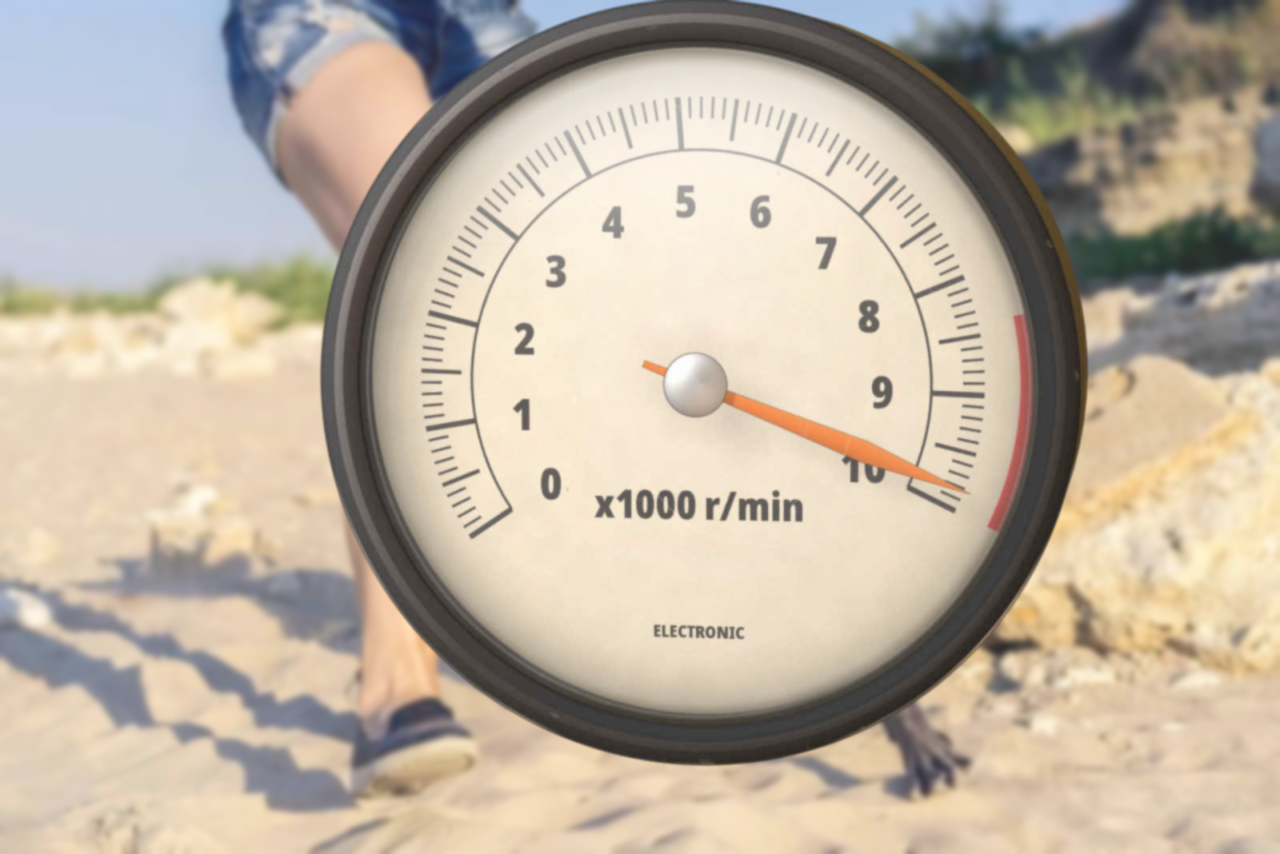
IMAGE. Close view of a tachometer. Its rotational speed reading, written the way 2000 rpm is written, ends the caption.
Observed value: 9800 rpm
